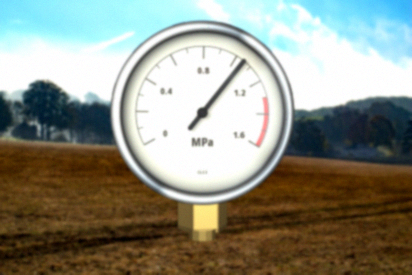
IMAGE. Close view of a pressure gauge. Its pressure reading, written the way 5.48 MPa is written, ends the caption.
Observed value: 1.05 MPa
